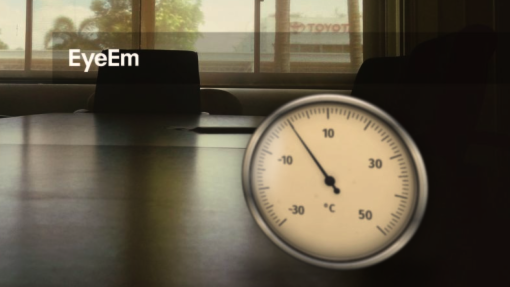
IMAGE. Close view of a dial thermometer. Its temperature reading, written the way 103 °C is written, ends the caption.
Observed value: 0 °C
